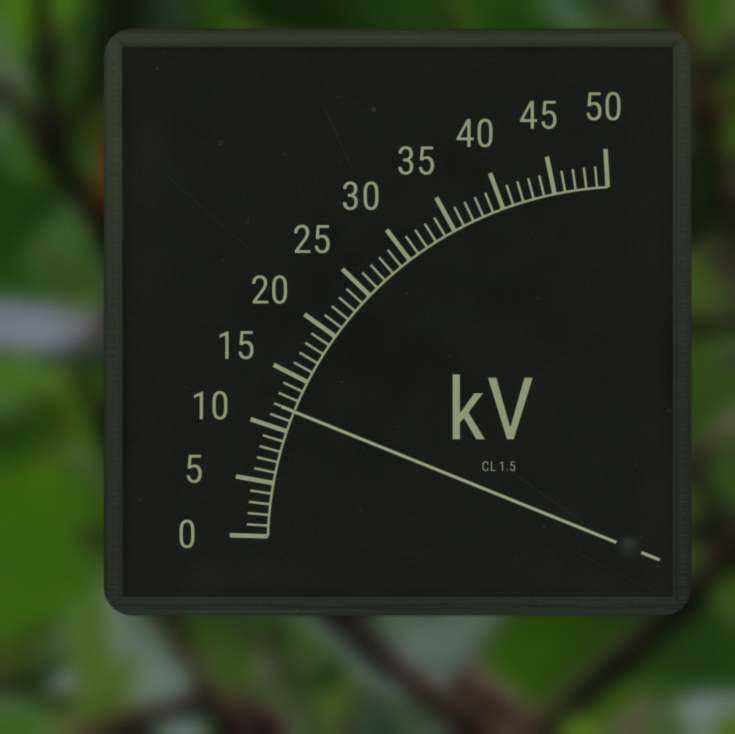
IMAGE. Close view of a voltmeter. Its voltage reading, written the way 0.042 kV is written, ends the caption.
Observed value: 12 kV
